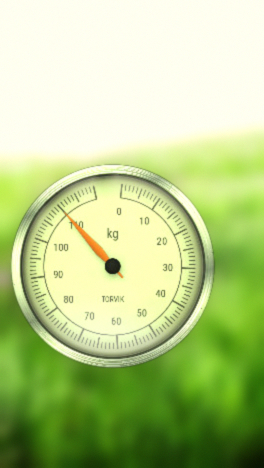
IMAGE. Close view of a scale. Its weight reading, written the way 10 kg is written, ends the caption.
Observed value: 110 kg
